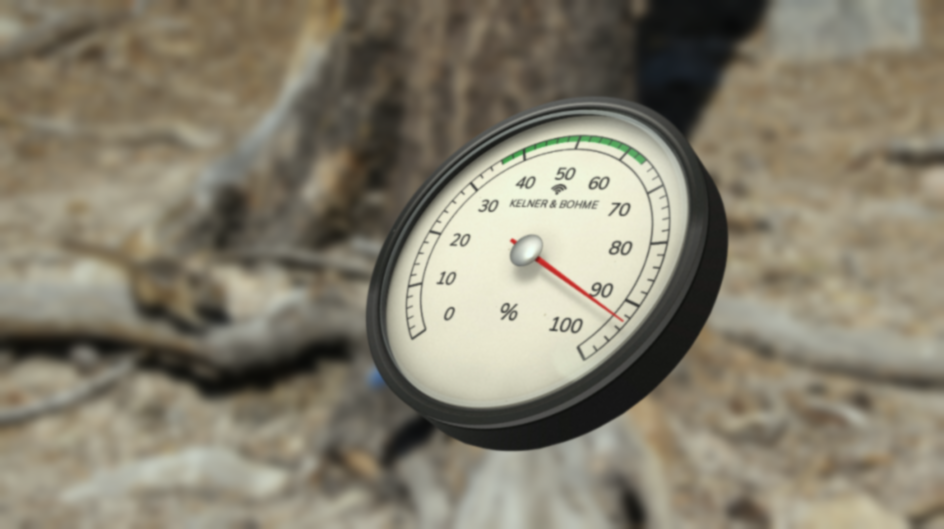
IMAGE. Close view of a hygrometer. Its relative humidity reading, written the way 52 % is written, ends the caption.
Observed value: 93 %
